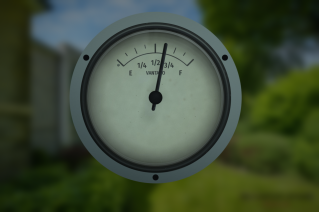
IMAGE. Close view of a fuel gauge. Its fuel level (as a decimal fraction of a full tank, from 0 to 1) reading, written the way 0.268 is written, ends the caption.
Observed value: 0.625
